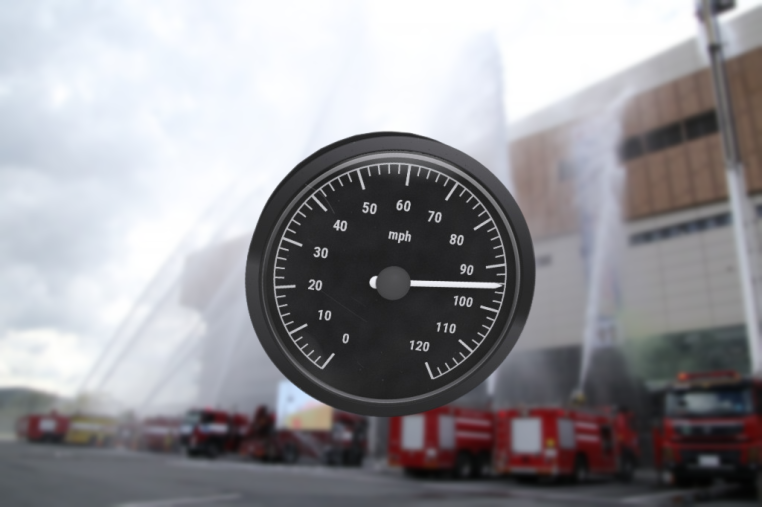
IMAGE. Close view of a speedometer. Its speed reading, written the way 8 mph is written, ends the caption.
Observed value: 94 mph
